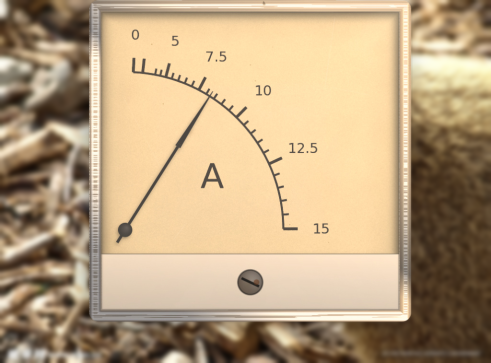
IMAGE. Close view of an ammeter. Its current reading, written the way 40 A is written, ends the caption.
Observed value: 8.25 A
